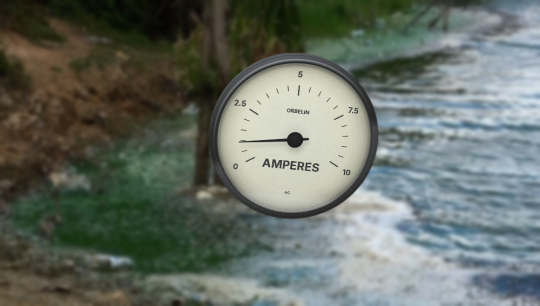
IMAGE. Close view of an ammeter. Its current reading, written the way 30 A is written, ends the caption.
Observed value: 1 A
